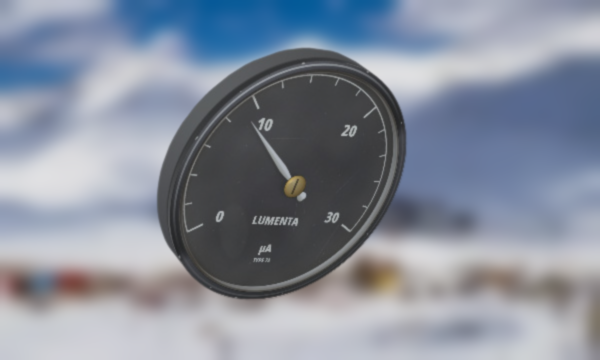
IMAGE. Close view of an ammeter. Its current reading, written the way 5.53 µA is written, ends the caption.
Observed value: 9 µA
